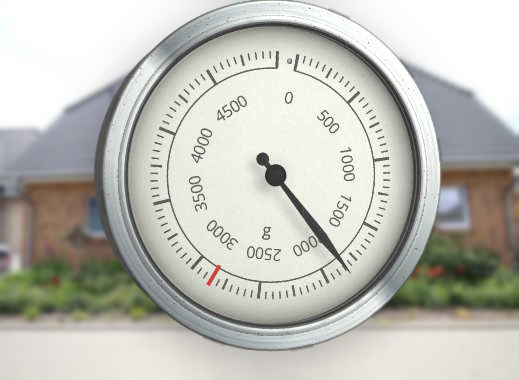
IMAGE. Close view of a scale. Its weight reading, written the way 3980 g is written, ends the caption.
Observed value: 1850 g
